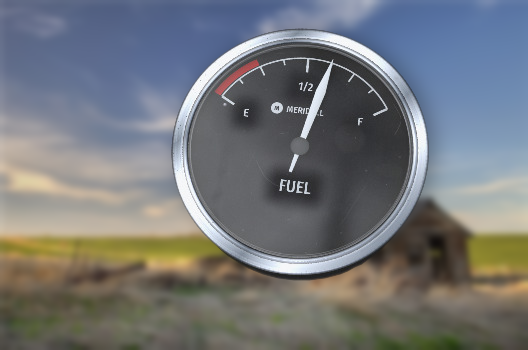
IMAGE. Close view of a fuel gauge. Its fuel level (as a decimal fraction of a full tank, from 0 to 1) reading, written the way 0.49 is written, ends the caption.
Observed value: 0.625
